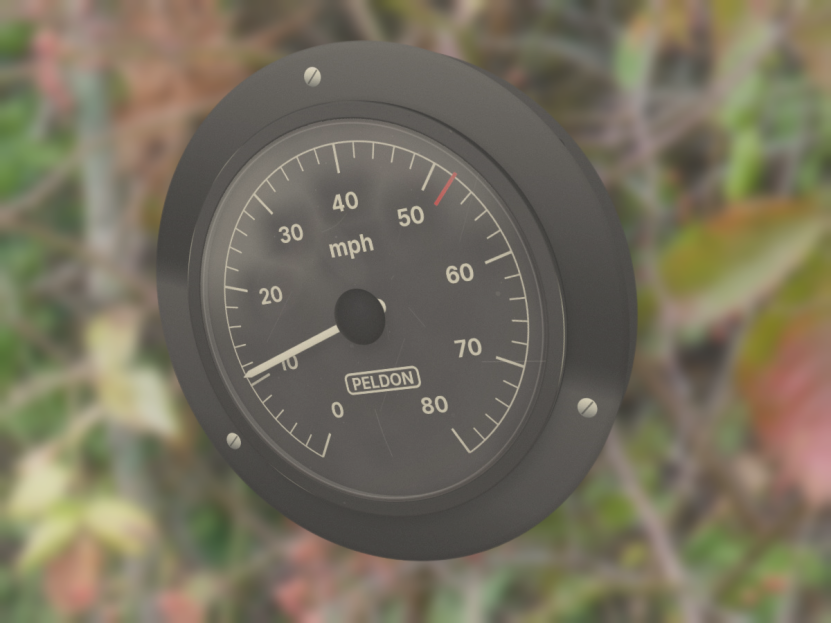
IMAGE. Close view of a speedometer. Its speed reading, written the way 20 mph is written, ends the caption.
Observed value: 11 mph
